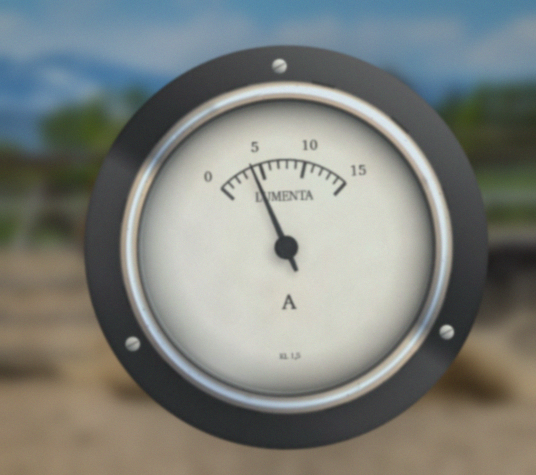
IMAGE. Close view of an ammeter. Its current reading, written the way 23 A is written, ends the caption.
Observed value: 4 A
